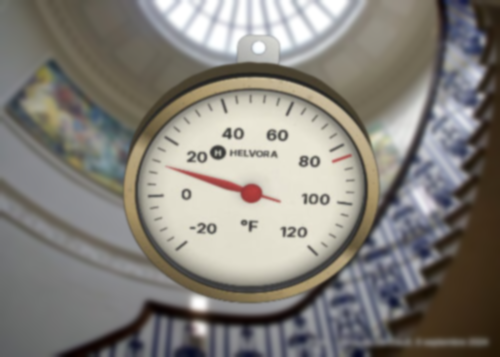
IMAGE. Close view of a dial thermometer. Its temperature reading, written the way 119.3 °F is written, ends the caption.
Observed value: 12 °F
